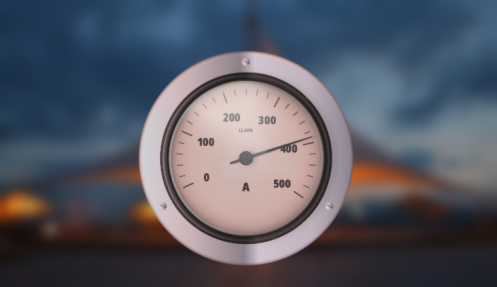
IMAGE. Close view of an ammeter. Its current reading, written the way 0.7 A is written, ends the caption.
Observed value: 390 A
